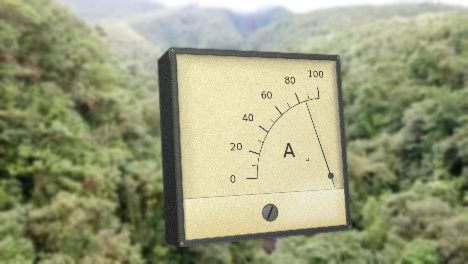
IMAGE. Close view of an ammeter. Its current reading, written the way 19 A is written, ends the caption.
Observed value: 85 A
